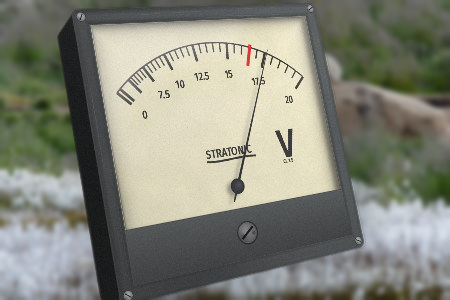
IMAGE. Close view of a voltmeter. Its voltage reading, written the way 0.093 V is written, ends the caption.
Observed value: 17.5 V
